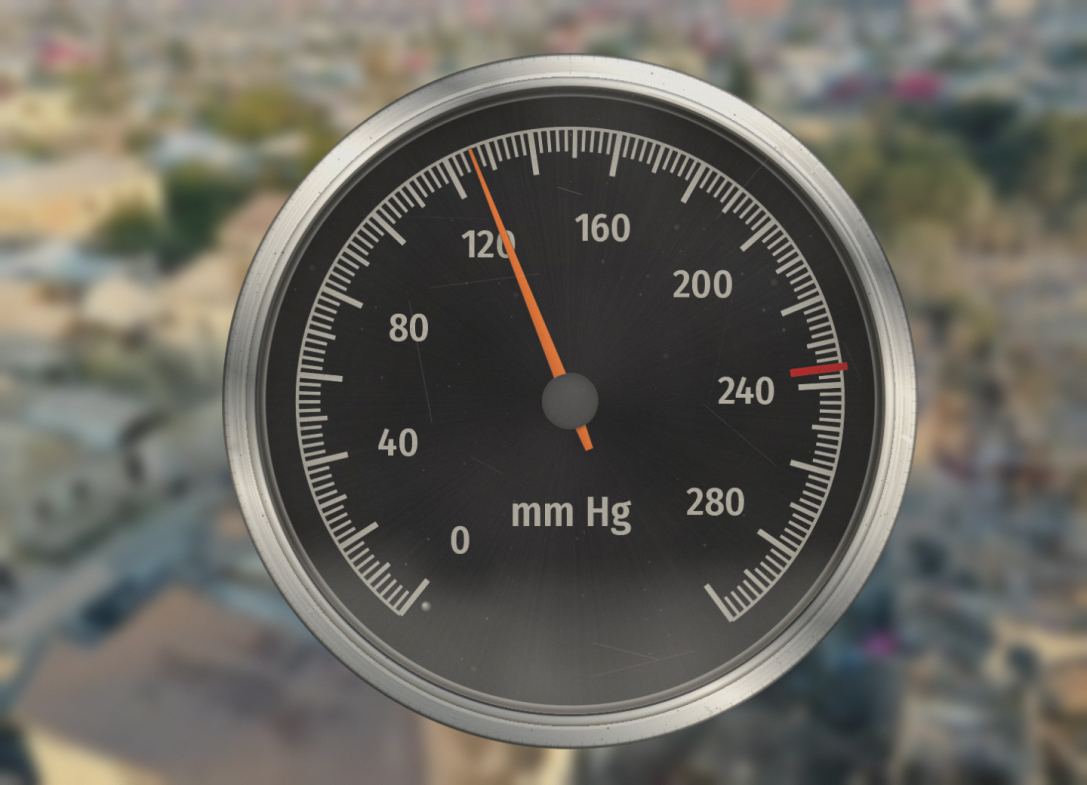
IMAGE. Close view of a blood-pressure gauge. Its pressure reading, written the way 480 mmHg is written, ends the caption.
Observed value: 126 mmHg
